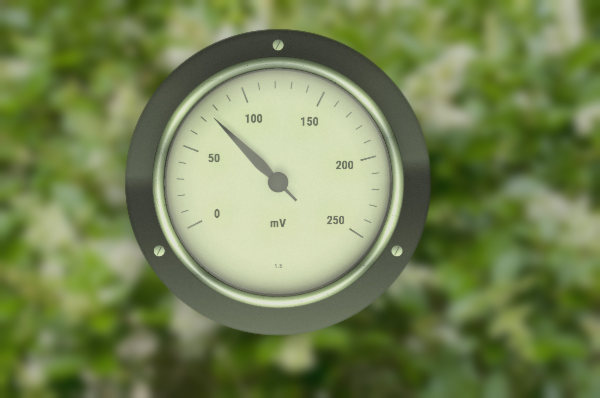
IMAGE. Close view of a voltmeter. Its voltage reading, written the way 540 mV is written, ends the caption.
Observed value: 75 mV
